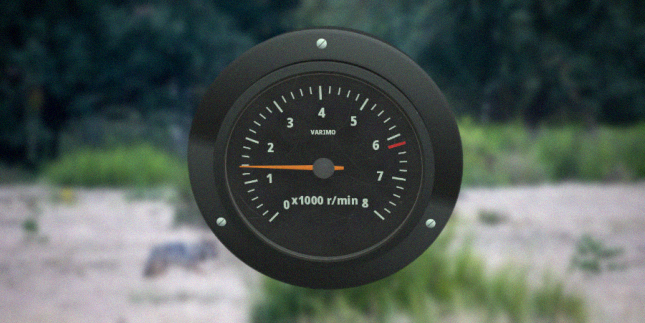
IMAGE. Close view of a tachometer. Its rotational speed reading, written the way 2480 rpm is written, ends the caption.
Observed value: 1400 rpm
